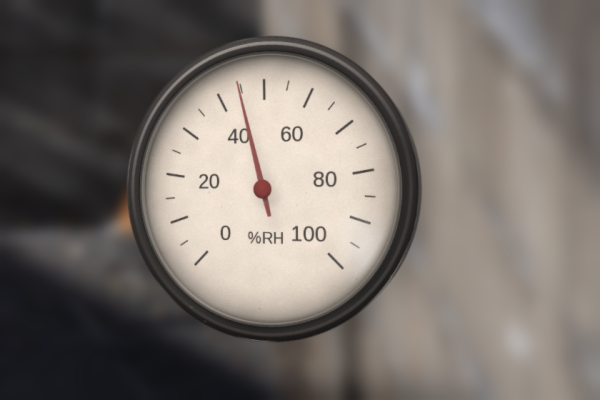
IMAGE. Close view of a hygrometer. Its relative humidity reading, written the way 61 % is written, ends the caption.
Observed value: 45 %
